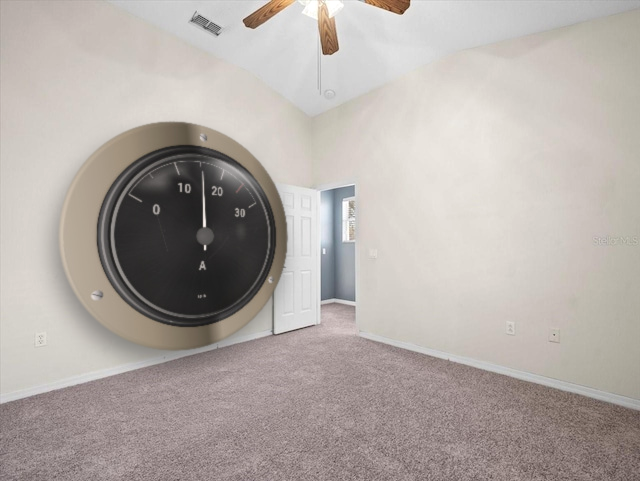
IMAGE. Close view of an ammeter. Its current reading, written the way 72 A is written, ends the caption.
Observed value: 15 A
